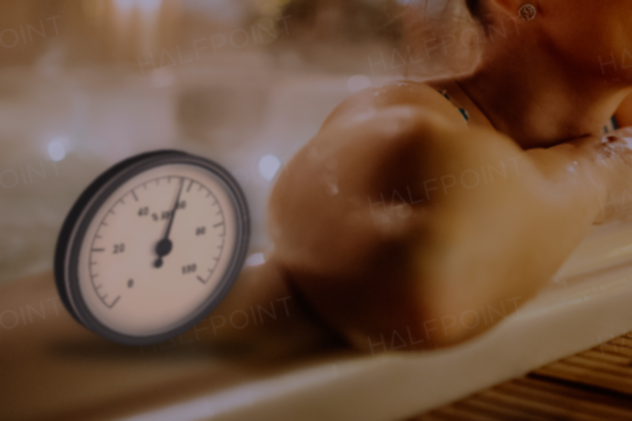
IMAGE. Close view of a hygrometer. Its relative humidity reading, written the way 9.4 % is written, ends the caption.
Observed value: 56 %
